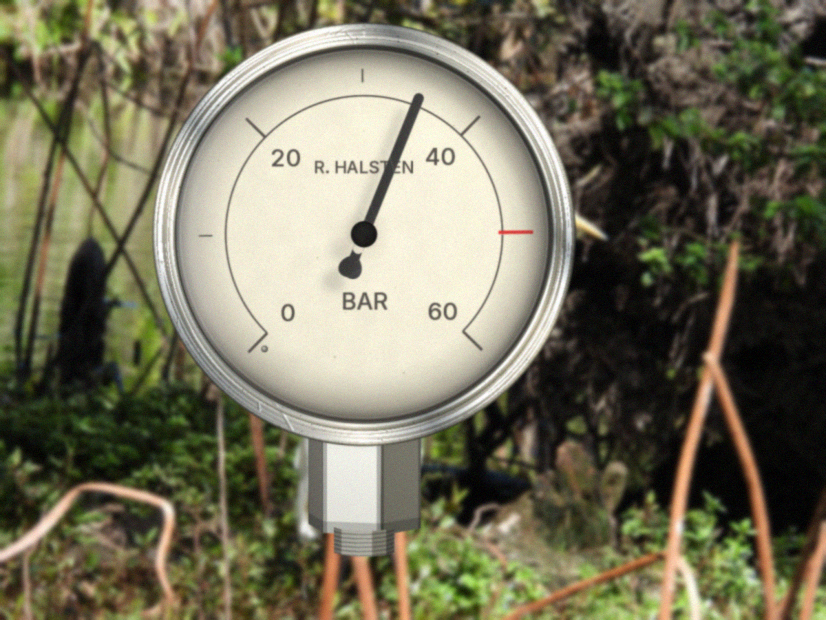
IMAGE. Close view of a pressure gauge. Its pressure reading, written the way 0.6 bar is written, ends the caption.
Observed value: 35 bar
